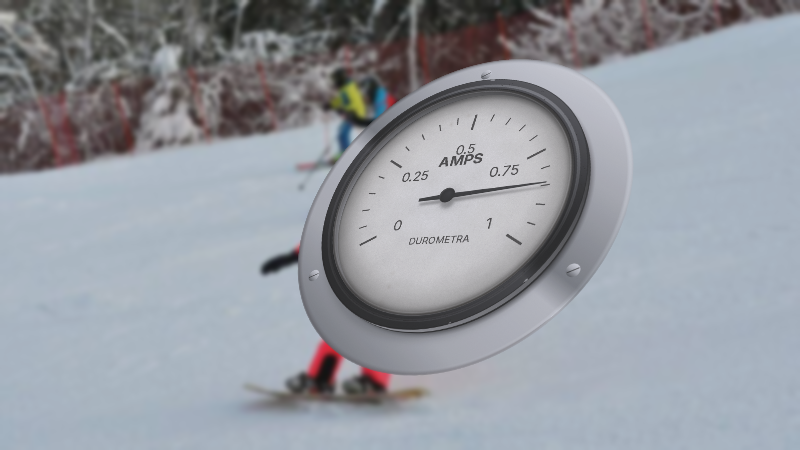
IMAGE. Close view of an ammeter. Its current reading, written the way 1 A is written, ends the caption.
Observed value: 0.85 A
